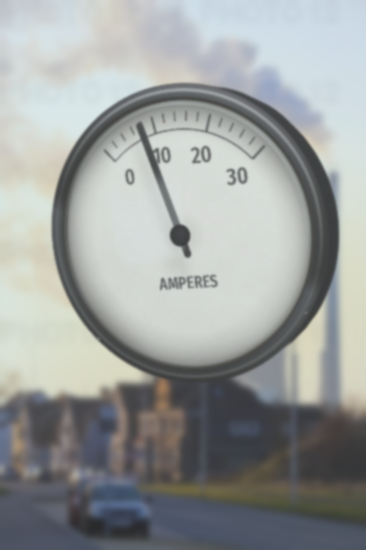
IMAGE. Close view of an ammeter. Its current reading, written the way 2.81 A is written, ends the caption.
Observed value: 8 A
